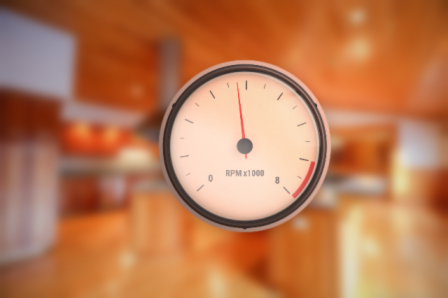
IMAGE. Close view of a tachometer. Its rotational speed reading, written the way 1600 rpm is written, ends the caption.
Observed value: 3750 rpm
